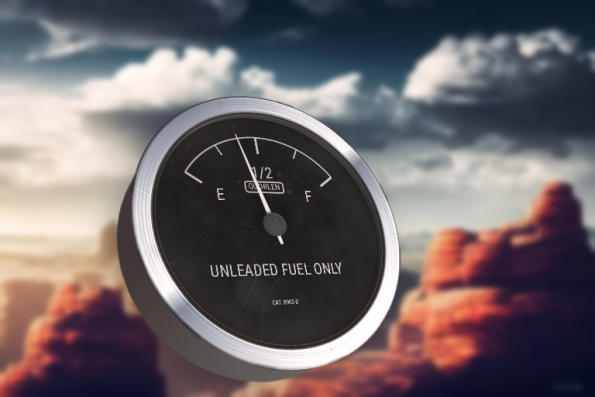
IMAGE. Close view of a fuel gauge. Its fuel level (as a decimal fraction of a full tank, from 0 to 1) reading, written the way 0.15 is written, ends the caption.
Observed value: 0.375
